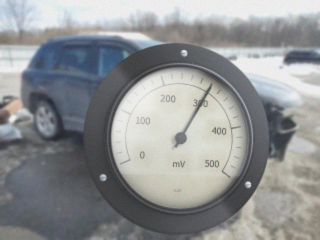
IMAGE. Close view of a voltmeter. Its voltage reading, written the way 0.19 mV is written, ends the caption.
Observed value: 300 mV
